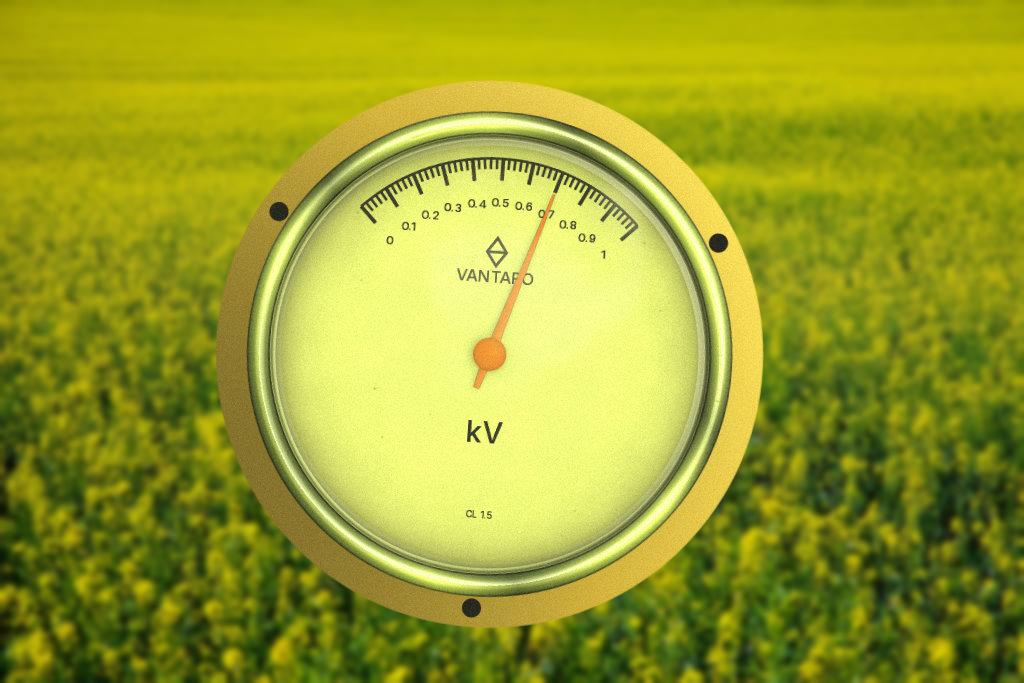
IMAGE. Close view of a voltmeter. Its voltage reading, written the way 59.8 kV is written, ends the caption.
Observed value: 0.7 kV
